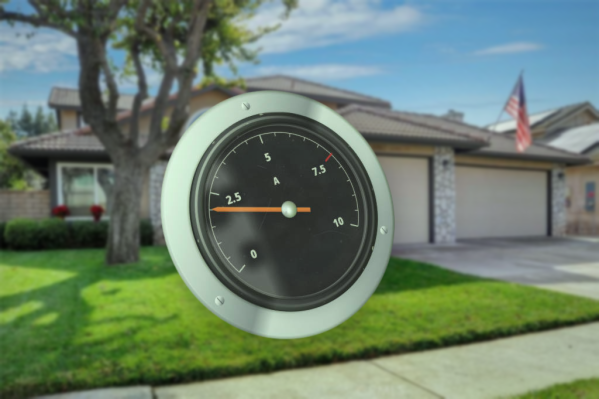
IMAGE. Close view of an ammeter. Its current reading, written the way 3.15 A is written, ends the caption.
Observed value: 2 A
